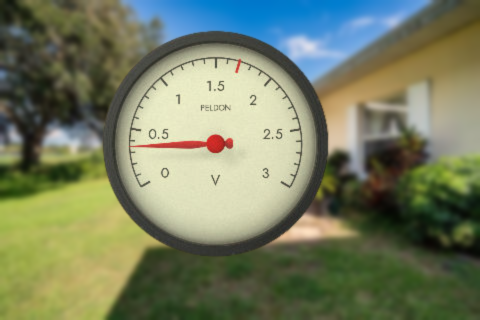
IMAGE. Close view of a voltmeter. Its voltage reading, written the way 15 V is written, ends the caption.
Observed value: 0.35 V
